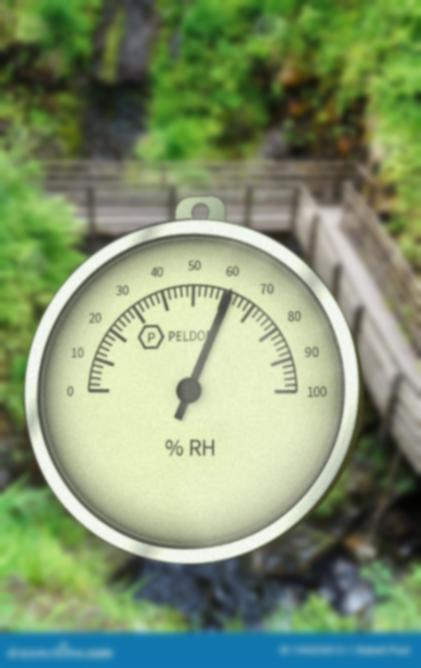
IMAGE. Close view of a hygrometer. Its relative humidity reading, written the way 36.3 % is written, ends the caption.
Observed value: 62 %
